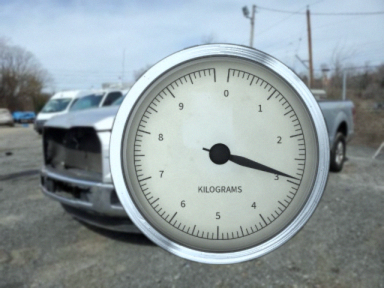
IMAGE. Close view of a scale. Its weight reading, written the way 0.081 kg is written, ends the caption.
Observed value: 2.9 kg
